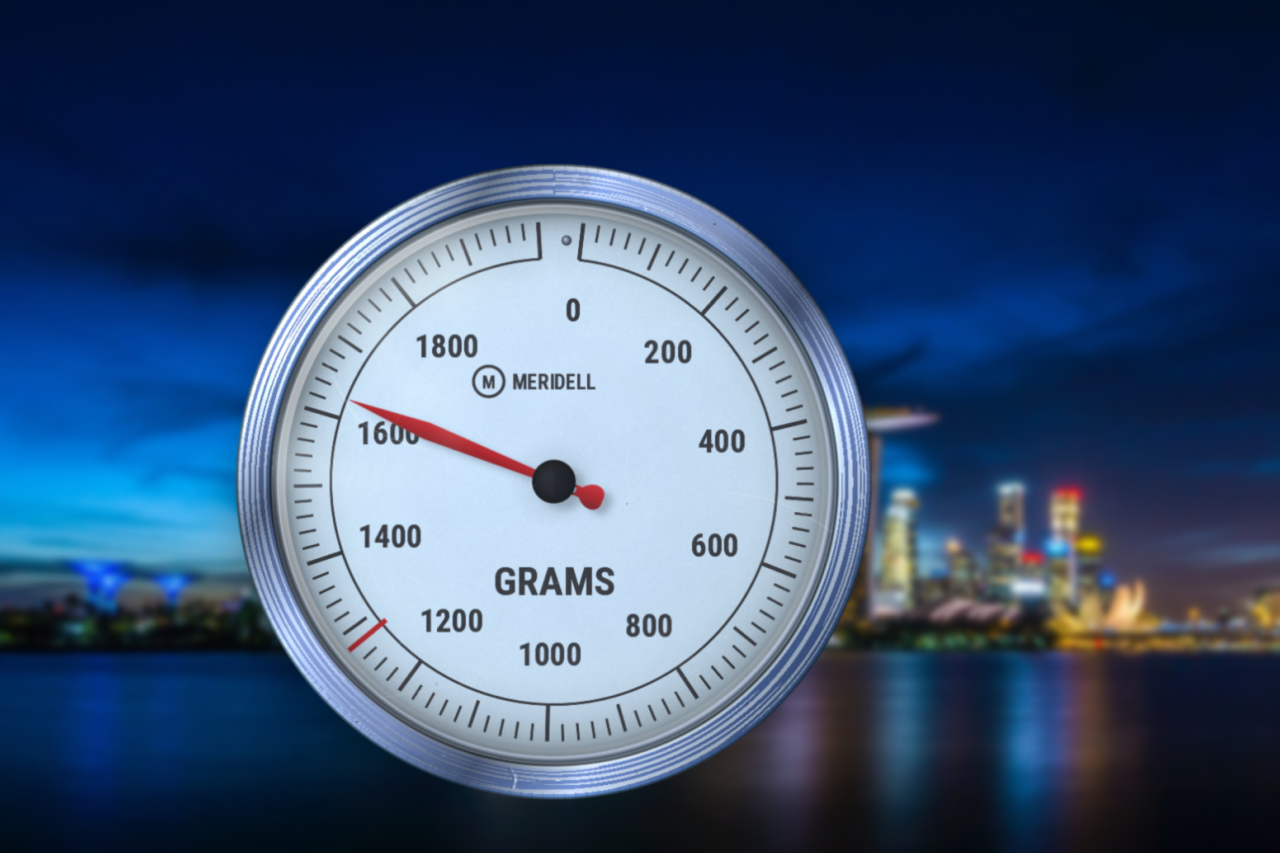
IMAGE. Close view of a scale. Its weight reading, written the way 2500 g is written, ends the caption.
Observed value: 1630 g
